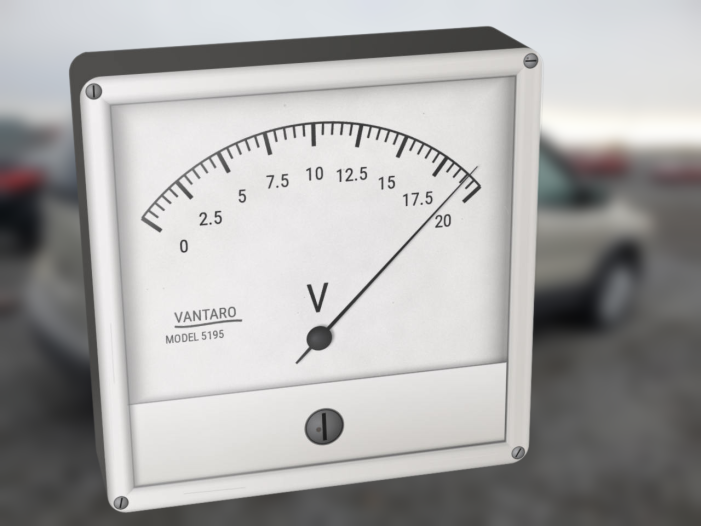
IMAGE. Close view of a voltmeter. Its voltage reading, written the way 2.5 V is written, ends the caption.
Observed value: 19 V
